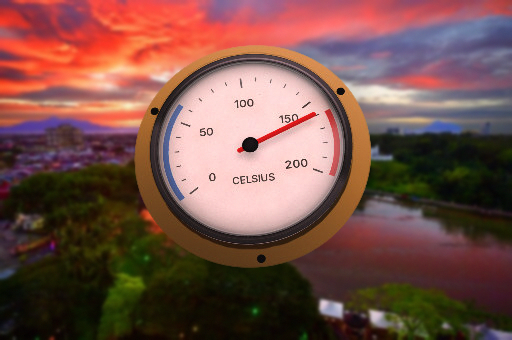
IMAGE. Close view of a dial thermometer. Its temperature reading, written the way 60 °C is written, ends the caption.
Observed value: 160 °C
